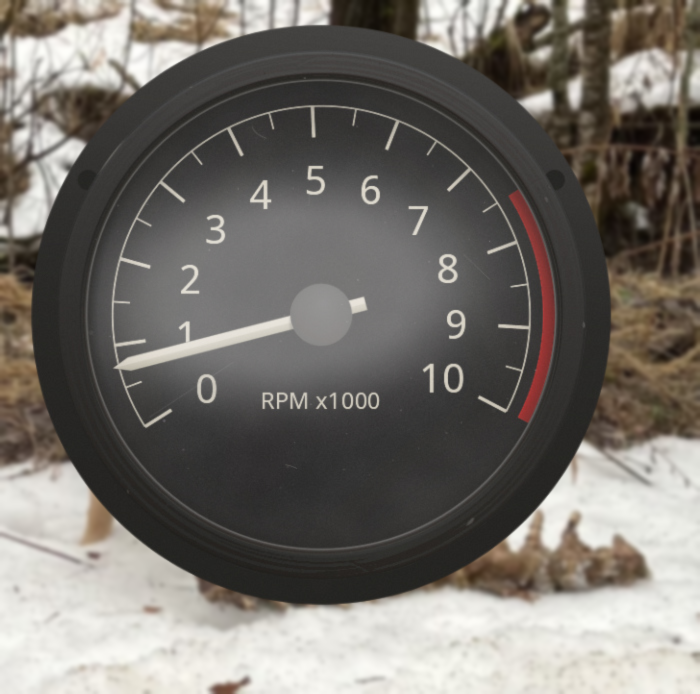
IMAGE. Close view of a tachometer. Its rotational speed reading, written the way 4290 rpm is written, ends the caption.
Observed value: 750 rpm
